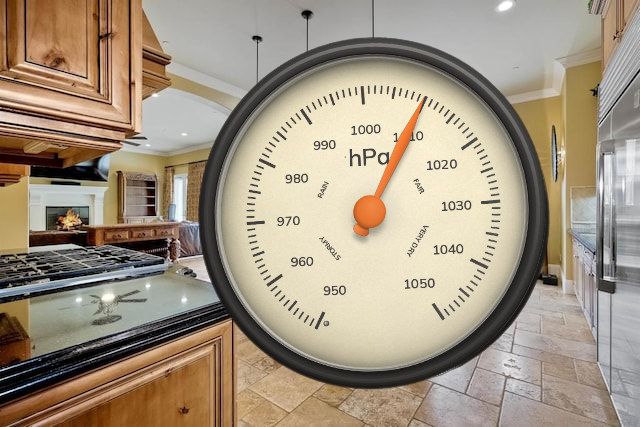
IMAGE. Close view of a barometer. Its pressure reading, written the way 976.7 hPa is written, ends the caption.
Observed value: 1010 hPa
